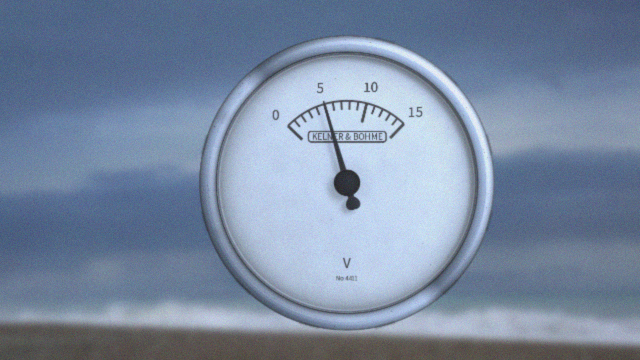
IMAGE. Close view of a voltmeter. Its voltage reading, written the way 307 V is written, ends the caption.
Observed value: 5 V
